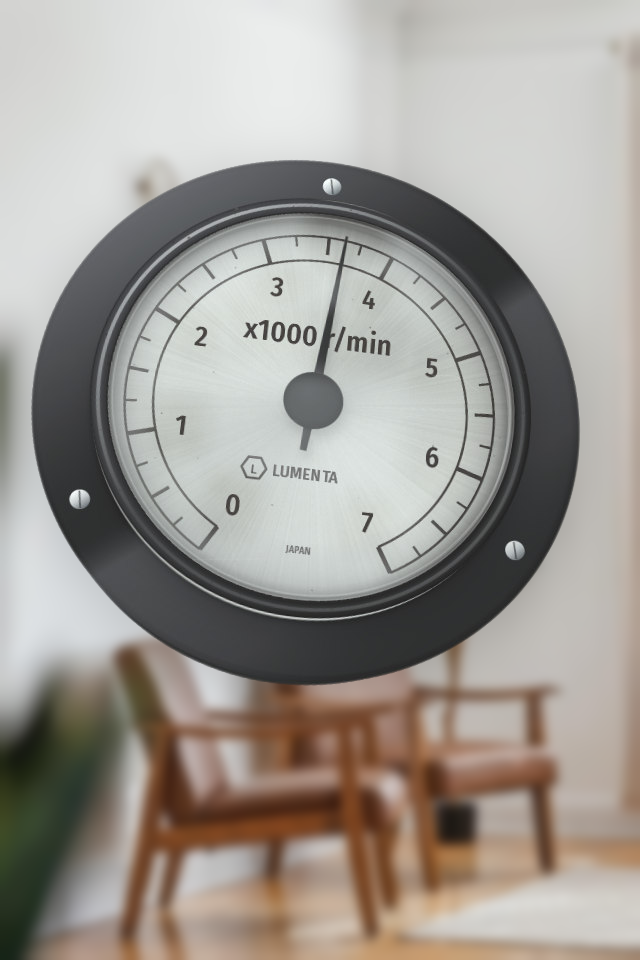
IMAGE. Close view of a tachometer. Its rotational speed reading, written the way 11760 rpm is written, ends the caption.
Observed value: 3625 rpm
